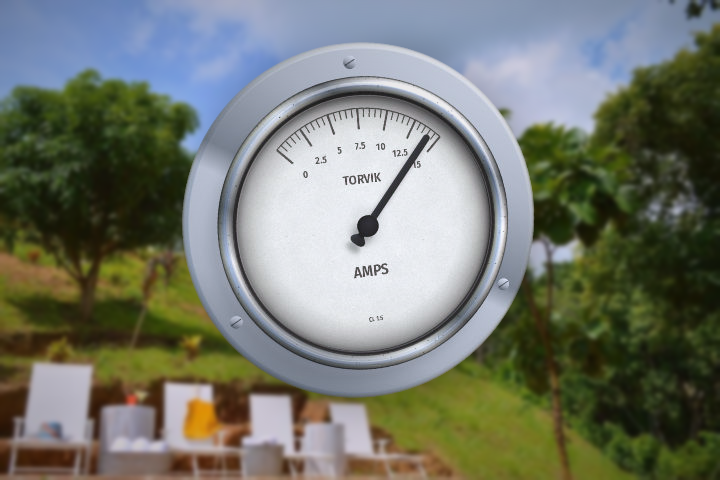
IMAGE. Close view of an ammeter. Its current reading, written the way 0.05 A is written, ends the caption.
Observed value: 14 A
